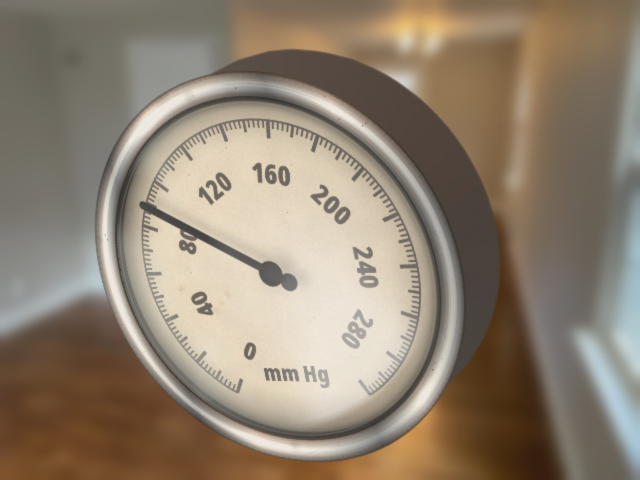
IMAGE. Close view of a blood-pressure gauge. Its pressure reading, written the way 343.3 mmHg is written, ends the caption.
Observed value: 90 mmHg
